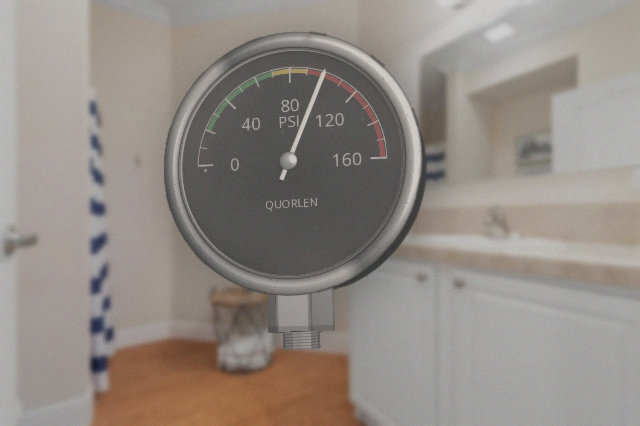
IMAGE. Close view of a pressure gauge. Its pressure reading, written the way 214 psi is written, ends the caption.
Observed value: 100 psi
